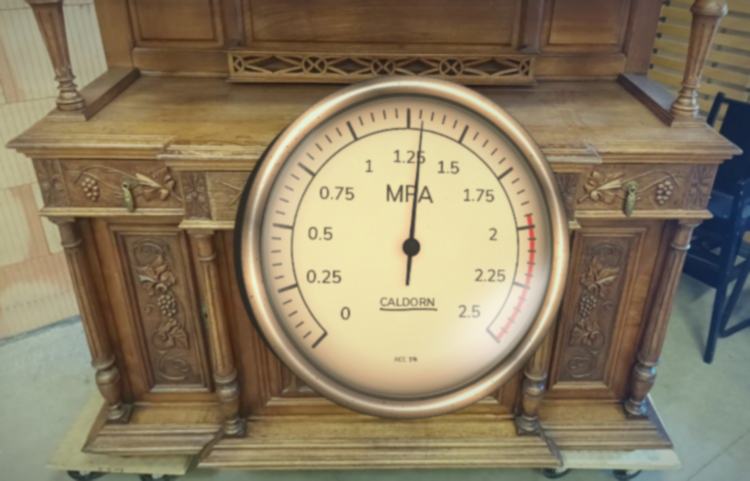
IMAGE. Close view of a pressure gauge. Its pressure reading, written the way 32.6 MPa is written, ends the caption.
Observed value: 1.3 MPa
